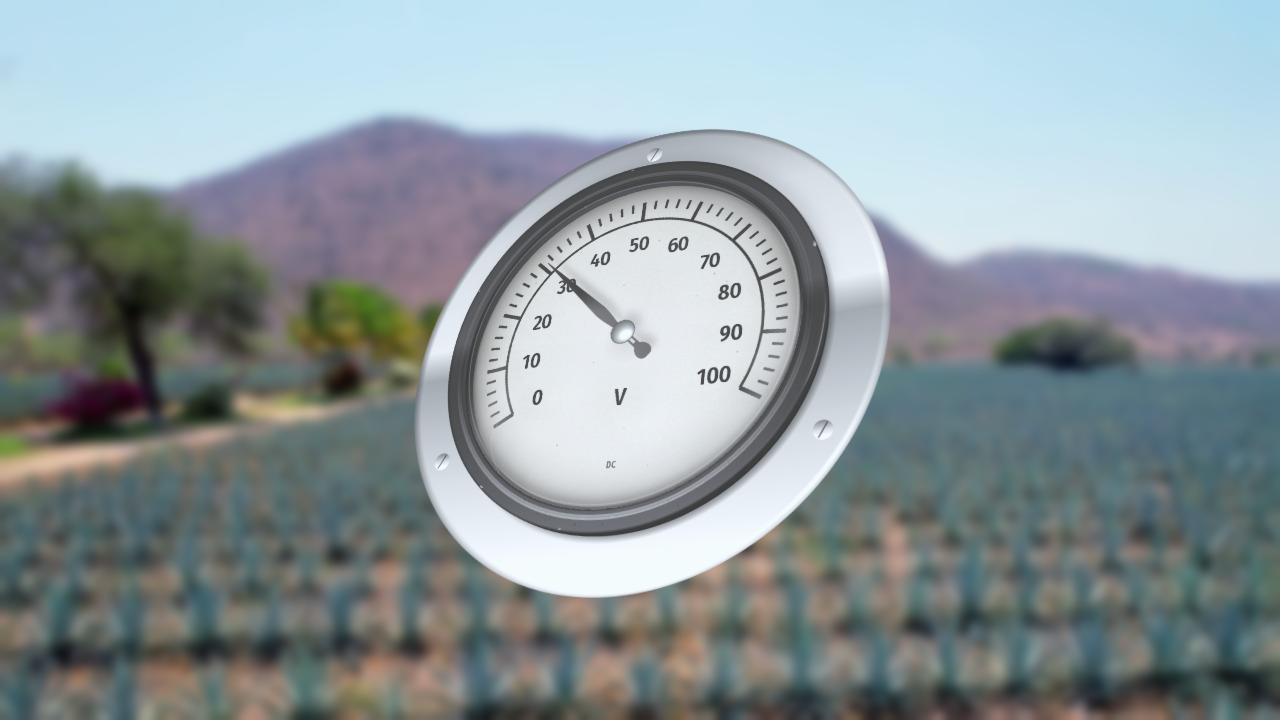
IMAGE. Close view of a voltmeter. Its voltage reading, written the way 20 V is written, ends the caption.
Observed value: 31 V
